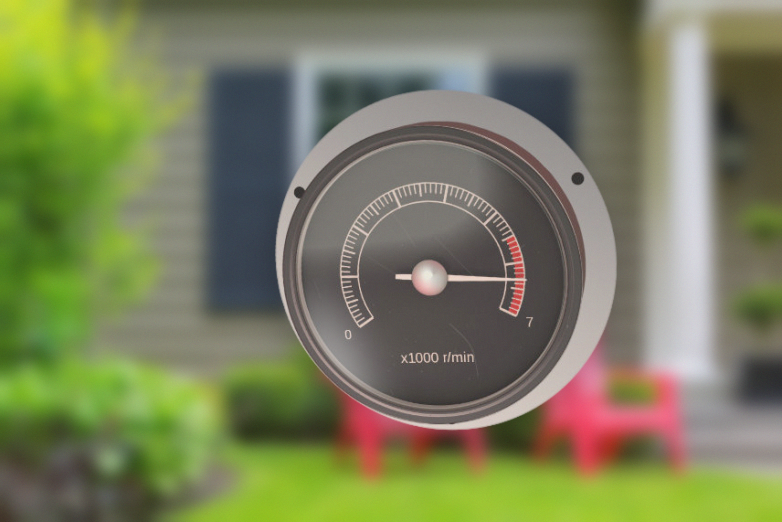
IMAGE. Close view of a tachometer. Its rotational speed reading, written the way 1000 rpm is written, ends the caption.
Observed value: 6300 rpm
